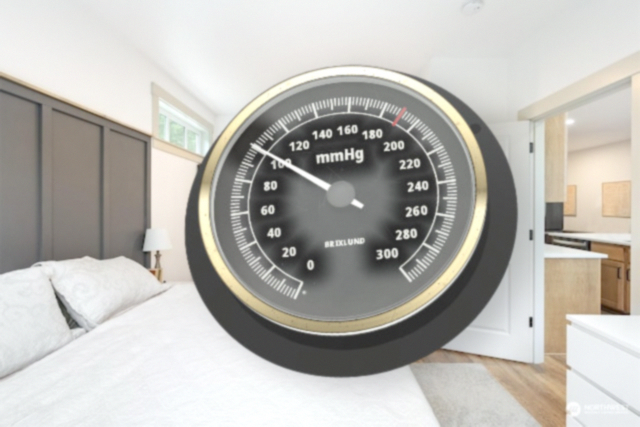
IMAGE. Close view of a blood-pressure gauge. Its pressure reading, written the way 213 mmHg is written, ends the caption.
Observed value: 100 mmHg
